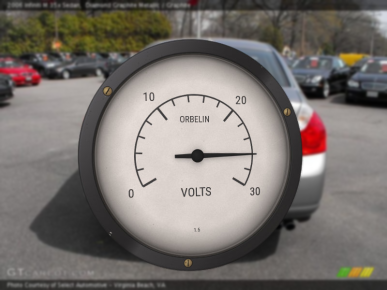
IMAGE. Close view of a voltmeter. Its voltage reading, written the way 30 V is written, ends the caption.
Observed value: 26 V
